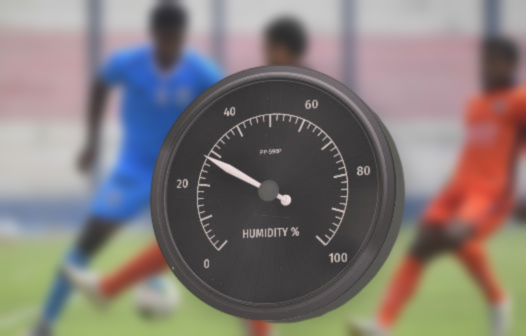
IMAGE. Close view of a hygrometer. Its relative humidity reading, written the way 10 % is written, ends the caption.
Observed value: 28 %
